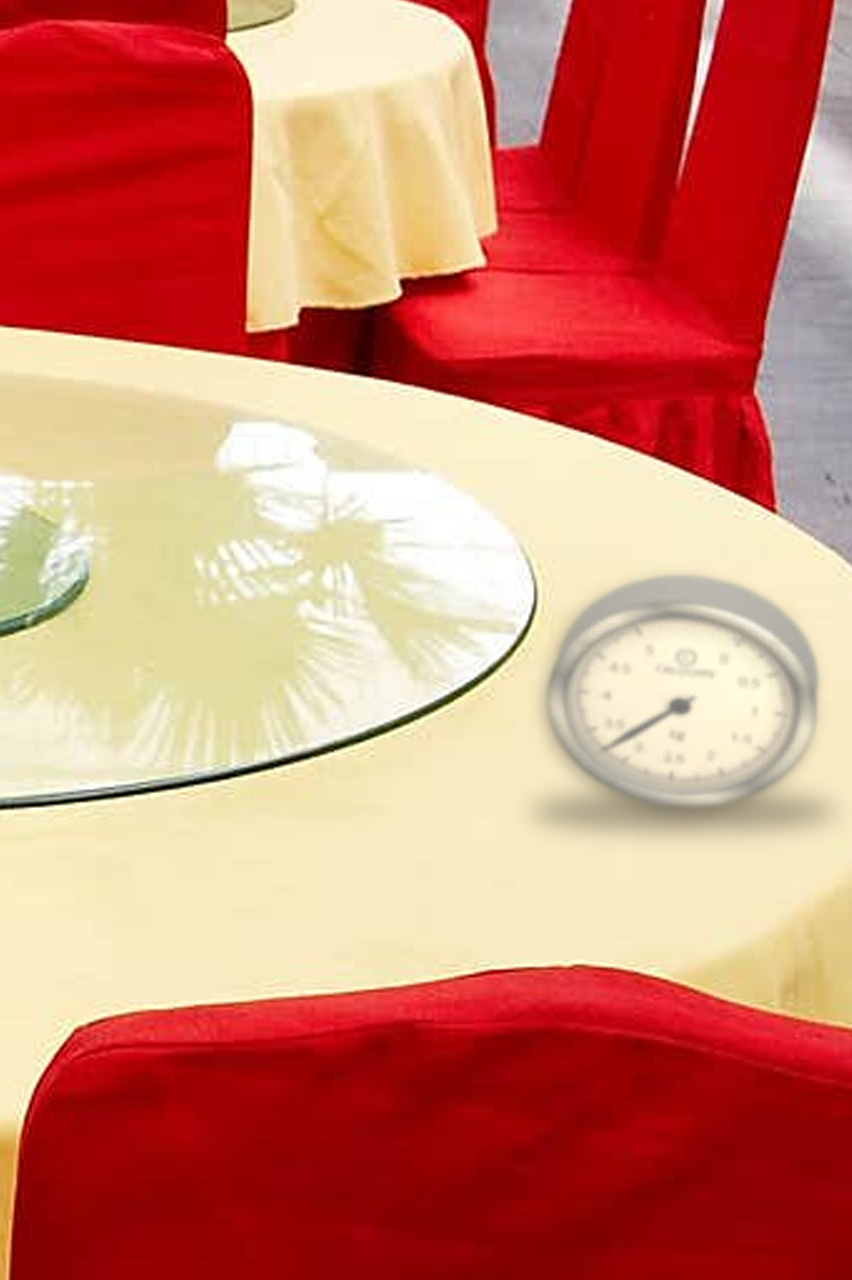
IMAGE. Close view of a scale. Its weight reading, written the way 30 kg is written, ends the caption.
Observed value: 3.25 kg
